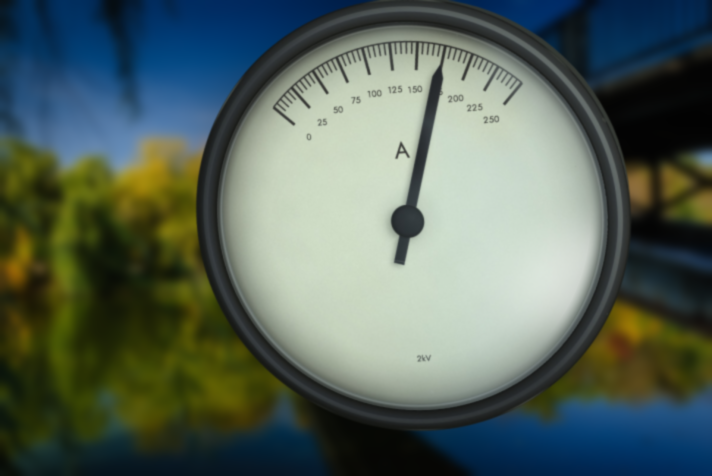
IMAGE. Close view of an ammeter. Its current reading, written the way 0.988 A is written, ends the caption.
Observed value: 175 A
